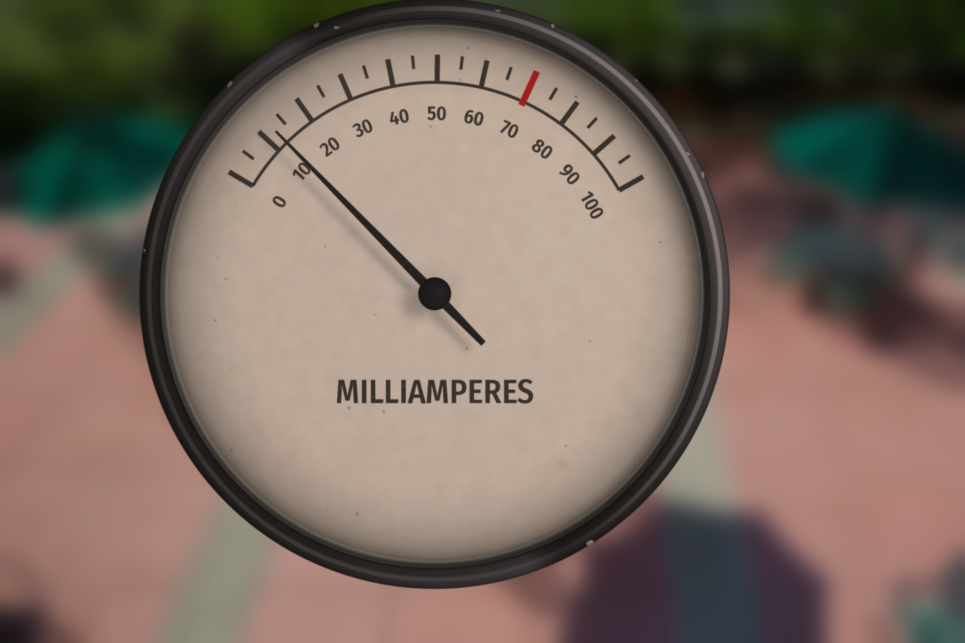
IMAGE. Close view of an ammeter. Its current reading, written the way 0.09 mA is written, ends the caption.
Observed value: 12.5 mA
